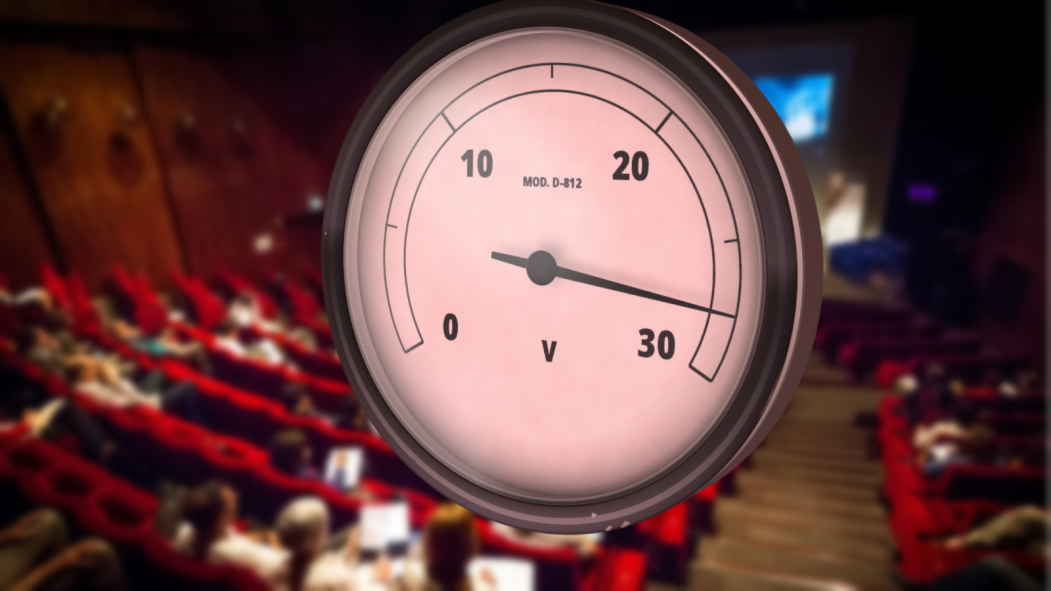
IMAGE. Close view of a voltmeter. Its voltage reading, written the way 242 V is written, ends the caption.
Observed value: 27.5 V
